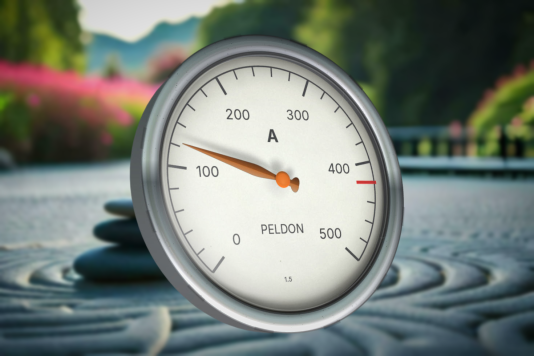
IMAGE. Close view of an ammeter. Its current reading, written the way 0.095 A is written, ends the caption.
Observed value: 120 A
